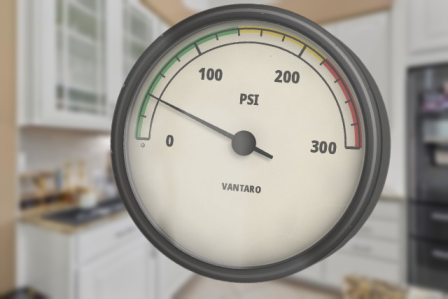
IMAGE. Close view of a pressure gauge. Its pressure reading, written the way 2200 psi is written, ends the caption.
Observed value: 40 psi
